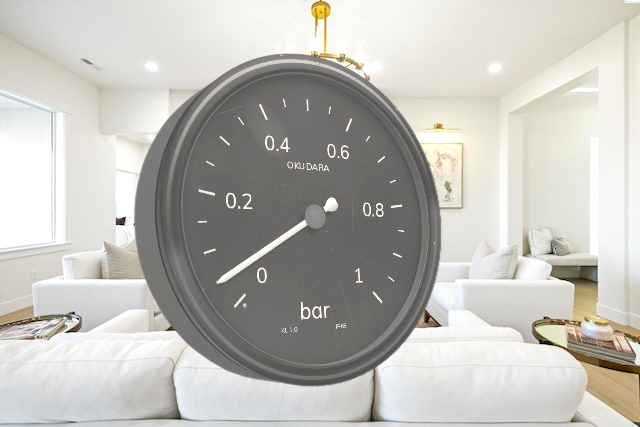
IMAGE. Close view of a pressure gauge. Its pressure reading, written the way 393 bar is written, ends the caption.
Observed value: 0.05 bar
